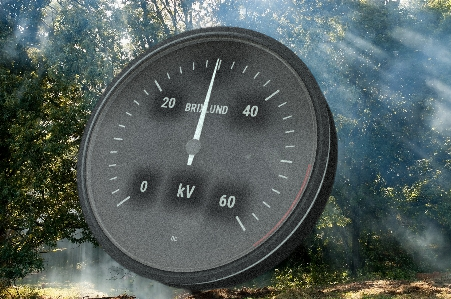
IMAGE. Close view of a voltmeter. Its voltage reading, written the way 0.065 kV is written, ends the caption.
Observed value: 30 kV
